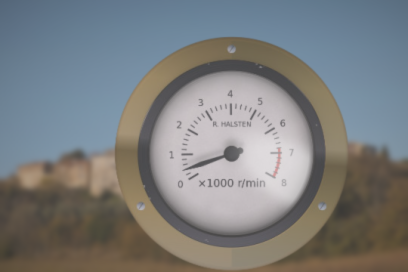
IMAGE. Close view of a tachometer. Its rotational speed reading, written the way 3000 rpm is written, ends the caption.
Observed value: 400 rpm
